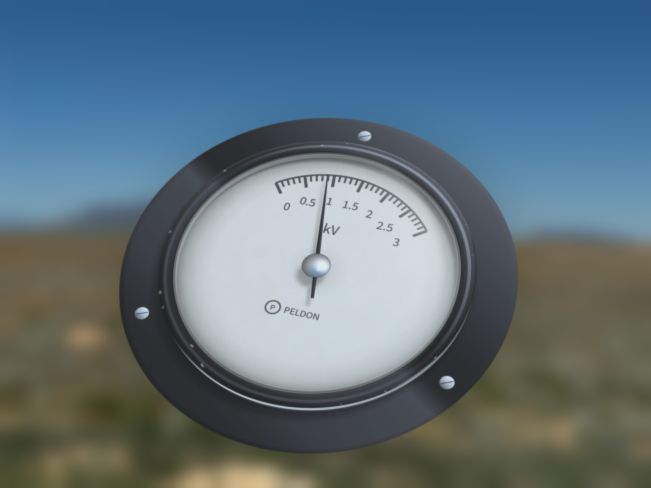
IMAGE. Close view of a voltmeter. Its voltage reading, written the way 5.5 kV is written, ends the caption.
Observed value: 0.9 kV
